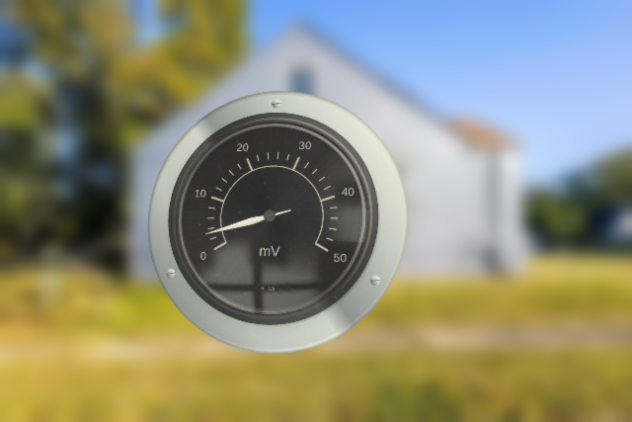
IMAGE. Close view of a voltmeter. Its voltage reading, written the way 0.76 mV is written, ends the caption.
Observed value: 3 mV
